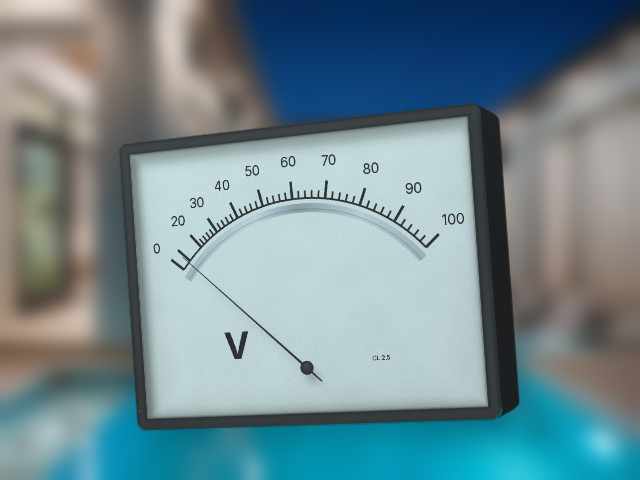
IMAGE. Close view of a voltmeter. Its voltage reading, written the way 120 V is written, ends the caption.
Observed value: 10 V
